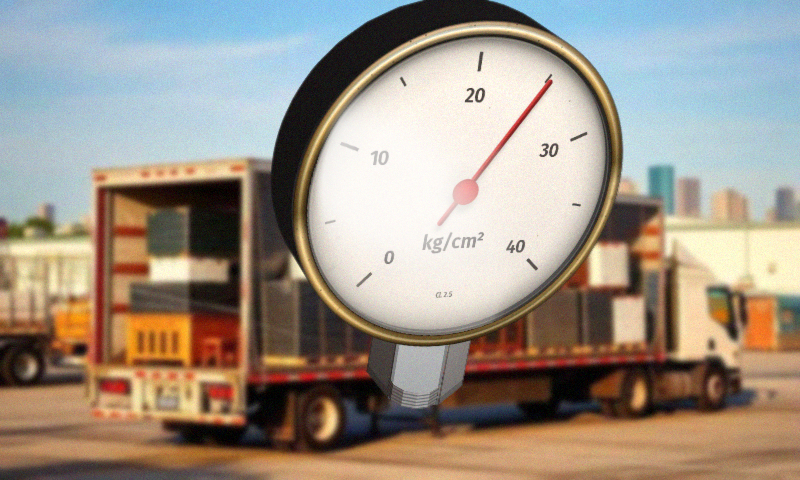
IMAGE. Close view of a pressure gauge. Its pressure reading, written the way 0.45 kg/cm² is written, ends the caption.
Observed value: 25 kg/cm²
